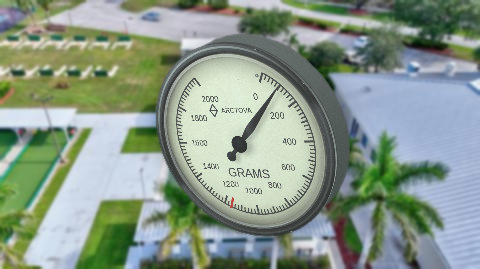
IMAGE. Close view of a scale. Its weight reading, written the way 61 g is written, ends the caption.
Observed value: 100 g
